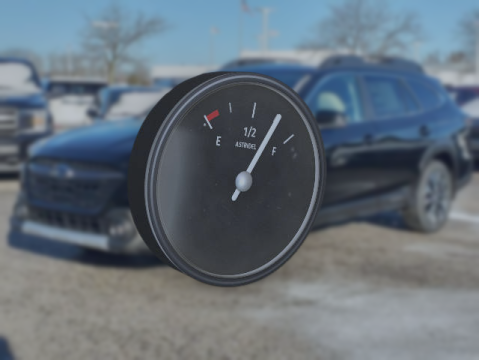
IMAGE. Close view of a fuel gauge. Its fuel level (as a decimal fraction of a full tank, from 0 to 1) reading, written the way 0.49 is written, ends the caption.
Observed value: 0.75
